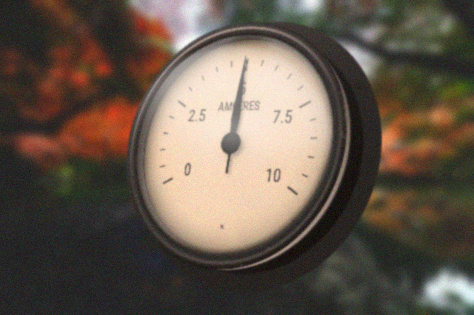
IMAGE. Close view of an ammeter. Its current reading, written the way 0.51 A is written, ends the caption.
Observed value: 5 A
